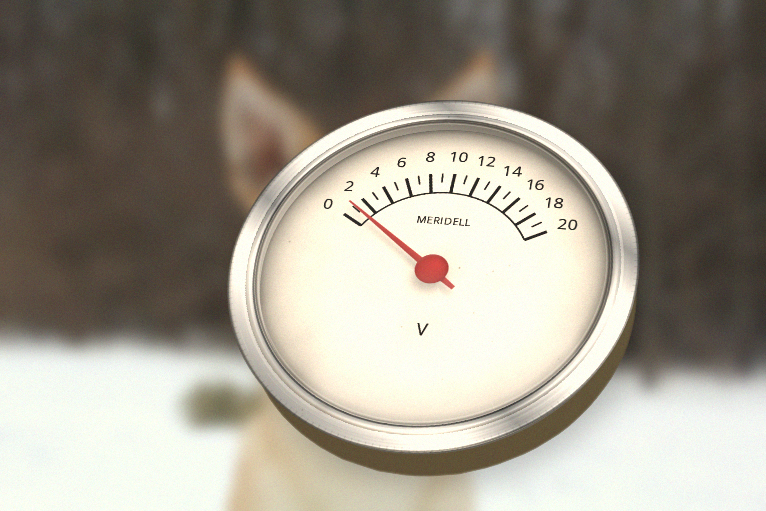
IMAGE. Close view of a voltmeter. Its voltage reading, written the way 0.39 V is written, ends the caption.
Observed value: 1 V
